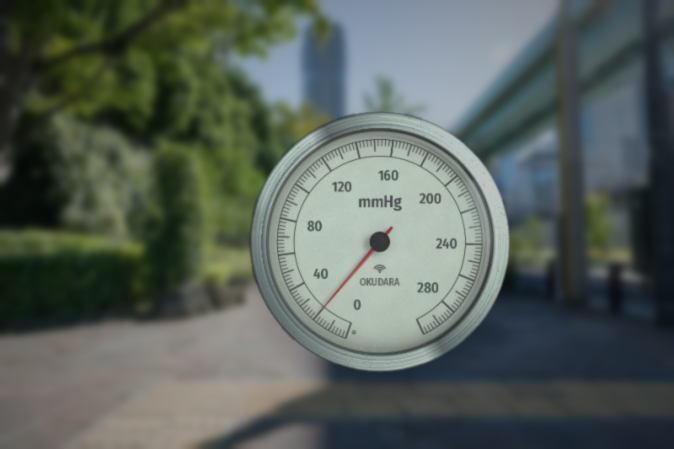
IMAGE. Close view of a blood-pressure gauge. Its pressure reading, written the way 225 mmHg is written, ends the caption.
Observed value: 20 mmHg
